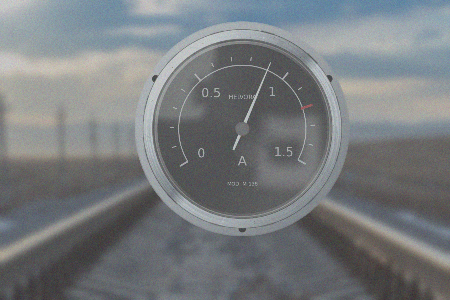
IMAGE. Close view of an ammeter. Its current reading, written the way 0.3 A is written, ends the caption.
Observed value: 0.9 A
